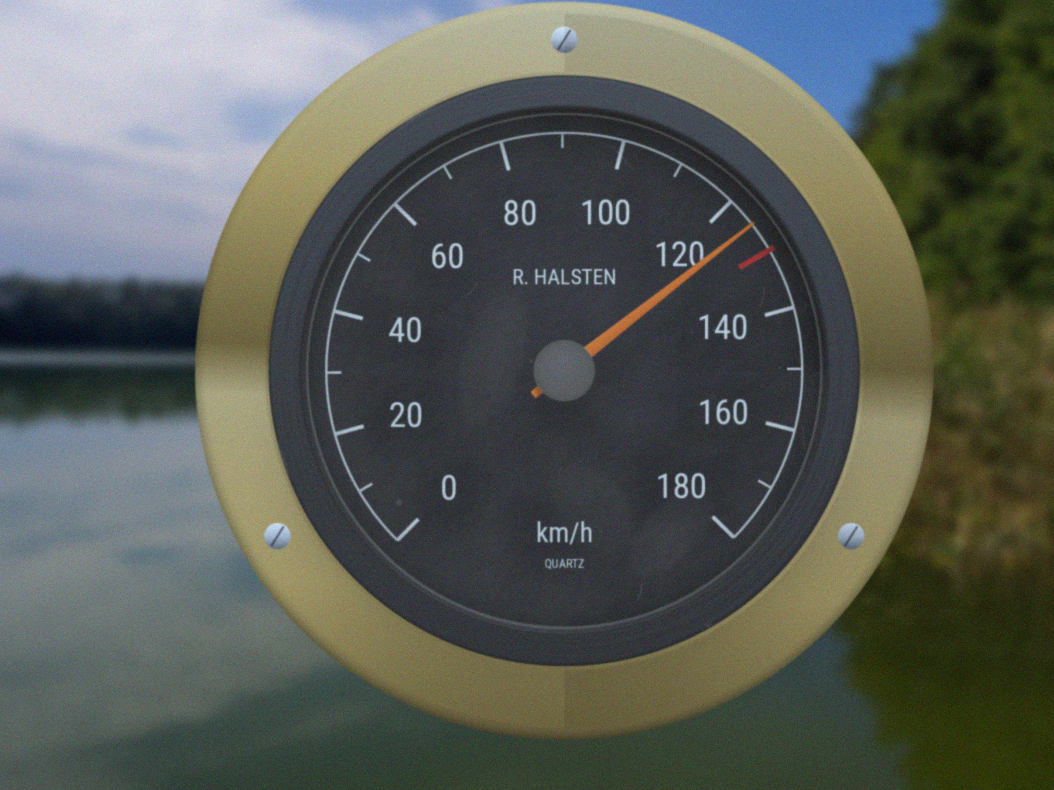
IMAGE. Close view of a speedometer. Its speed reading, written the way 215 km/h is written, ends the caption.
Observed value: 125 km/h
